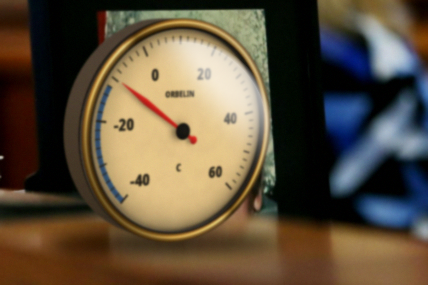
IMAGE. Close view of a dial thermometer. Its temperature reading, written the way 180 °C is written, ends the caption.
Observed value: -10 °C
